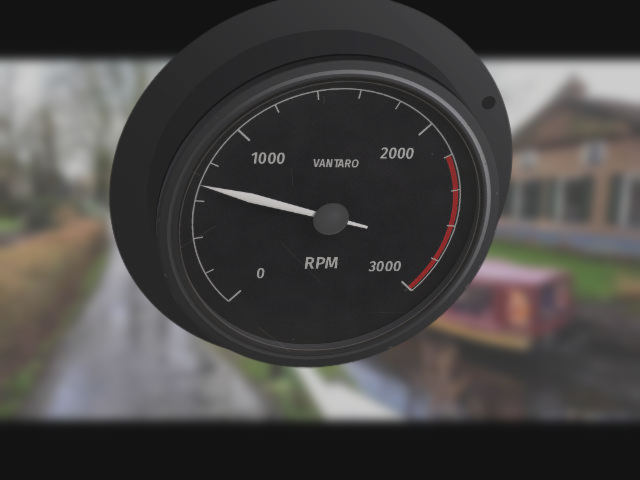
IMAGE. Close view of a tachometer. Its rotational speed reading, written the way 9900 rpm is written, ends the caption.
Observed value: 700 rpm
